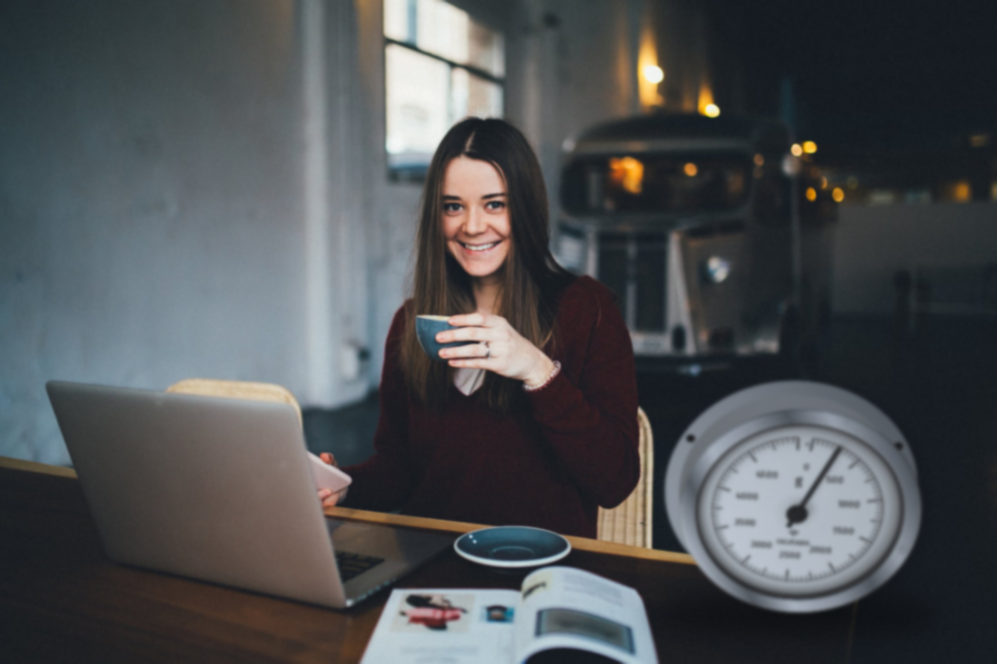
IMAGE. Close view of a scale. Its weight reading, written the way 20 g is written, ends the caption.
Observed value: 250 g
